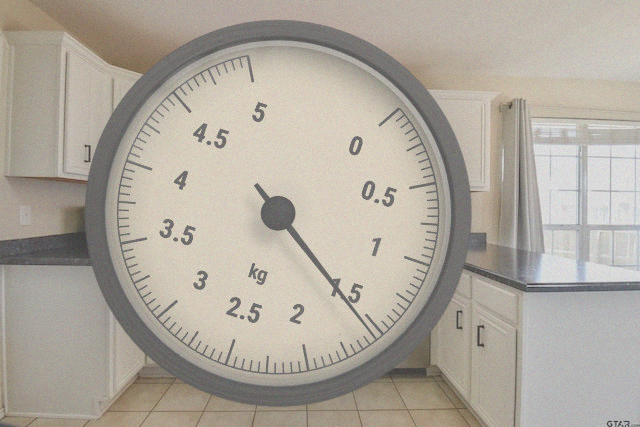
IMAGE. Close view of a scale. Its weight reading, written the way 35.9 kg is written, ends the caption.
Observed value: 1.55 kg
